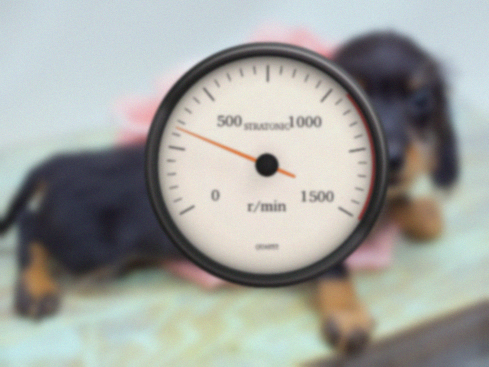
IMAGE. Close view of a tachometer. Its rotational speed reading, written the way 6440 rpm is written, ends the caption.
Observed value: 325 rpm
